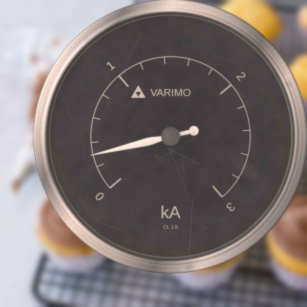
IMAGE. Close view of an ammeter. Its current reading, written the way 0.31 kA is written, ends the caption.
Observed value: 0.3 kA
